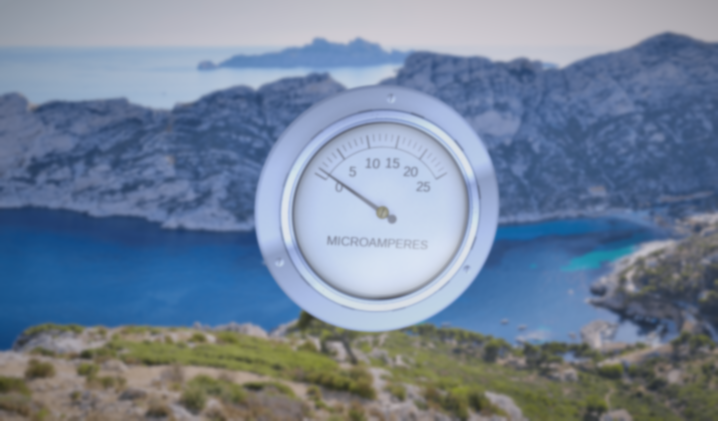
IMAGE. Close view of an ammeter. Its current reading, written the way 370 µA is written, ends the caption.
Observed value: 1 µA
